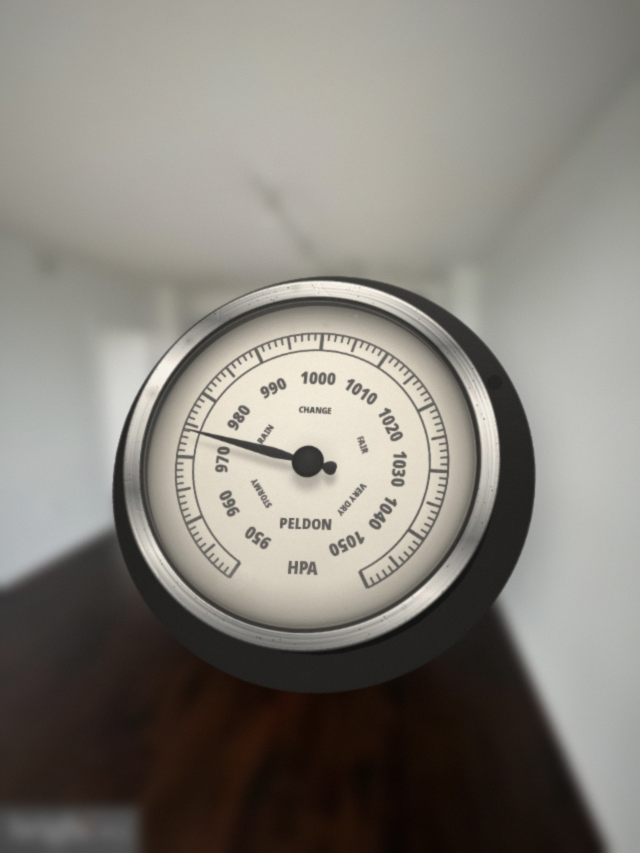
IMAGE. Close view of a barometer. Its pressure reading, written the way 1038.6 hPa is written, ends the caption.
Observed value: 974 hPa
